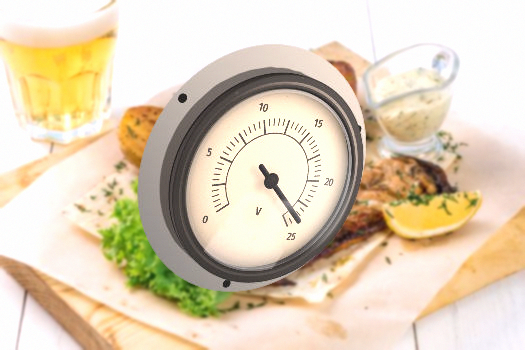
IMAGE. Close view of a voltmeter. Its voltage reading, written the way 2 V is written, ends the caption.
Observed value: 24 V
